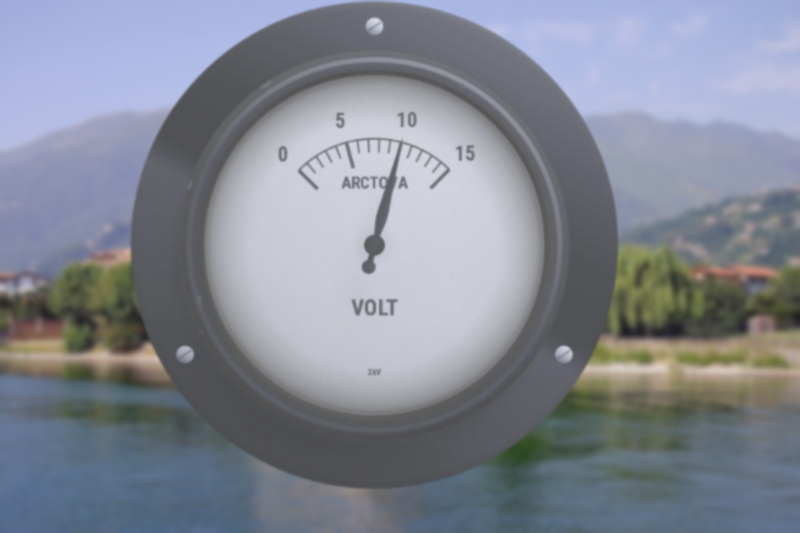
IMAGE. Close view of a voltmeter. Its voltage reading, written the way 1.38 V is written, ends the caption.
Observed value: 10 V
